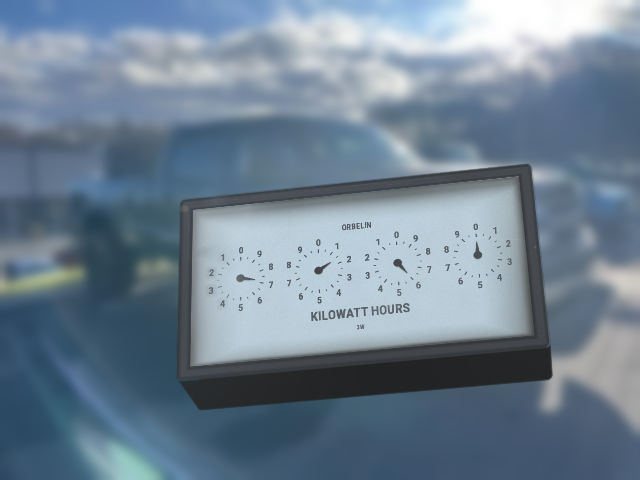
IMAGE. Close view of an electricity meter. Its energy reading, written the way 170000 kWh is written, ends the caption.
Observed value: 7160 kWh
